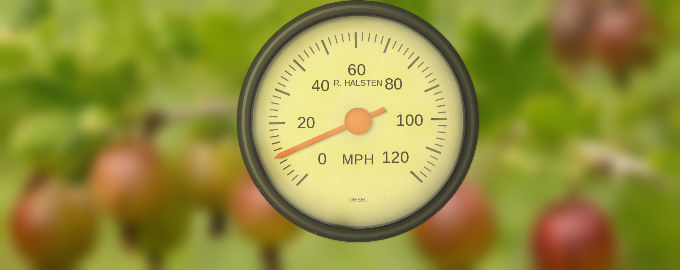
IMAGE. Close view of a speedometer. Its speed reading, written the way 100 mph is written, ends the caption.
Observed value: 10 mph
